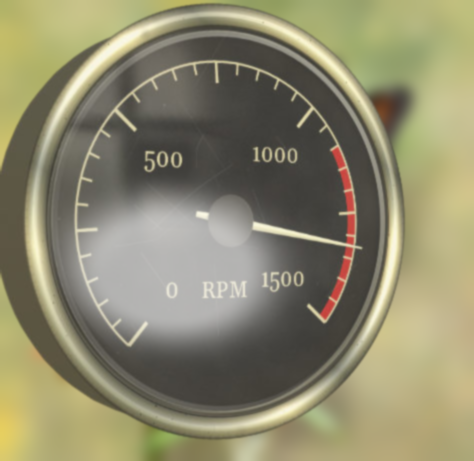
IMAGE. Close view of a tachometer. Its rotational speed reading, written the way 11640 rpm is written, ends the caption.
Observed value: 1325 rpm
